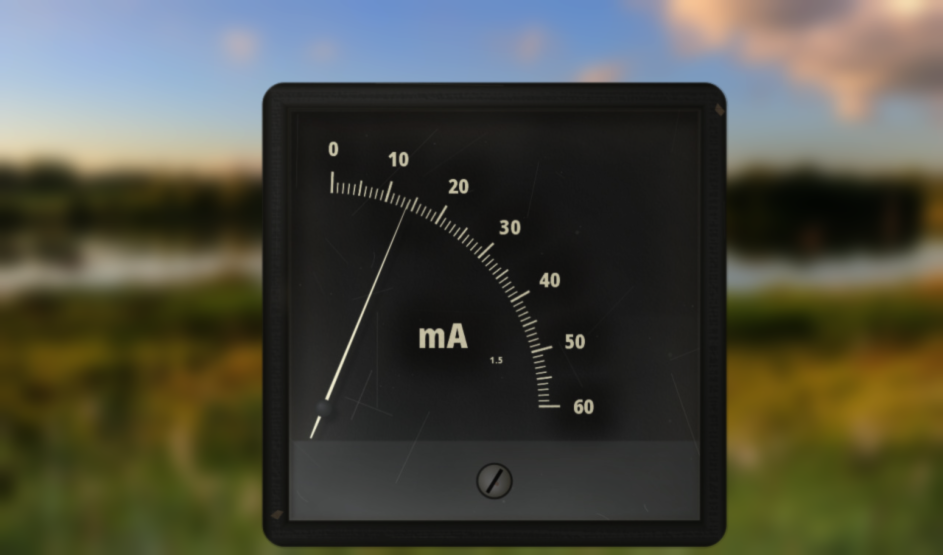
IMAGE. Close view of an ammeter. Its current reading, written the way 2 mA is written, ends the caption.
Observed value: 14 mA
